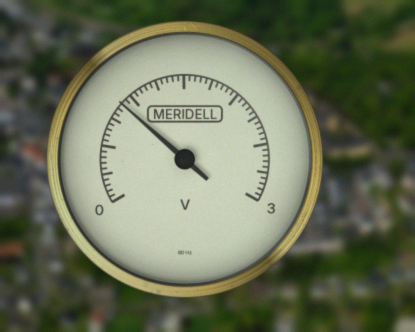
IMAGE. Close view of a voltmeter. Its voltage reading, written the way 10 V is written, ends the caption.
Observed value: 0.9 V
